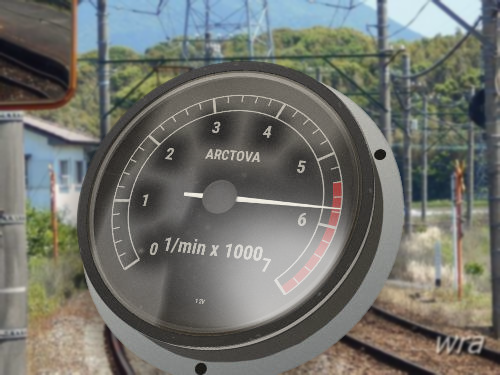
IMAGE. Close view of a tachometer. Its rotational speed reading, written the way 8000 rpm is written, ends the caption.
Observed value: 5800 rpm
